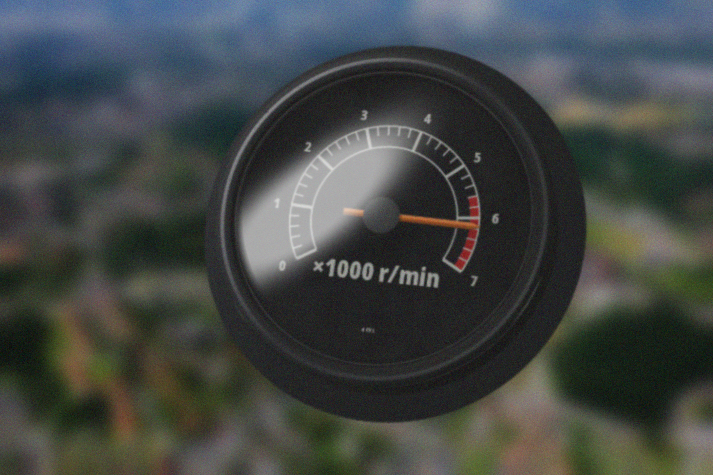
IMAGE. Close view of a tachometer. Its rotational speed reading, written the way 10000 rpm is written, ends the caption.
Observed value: 6200 rpm
